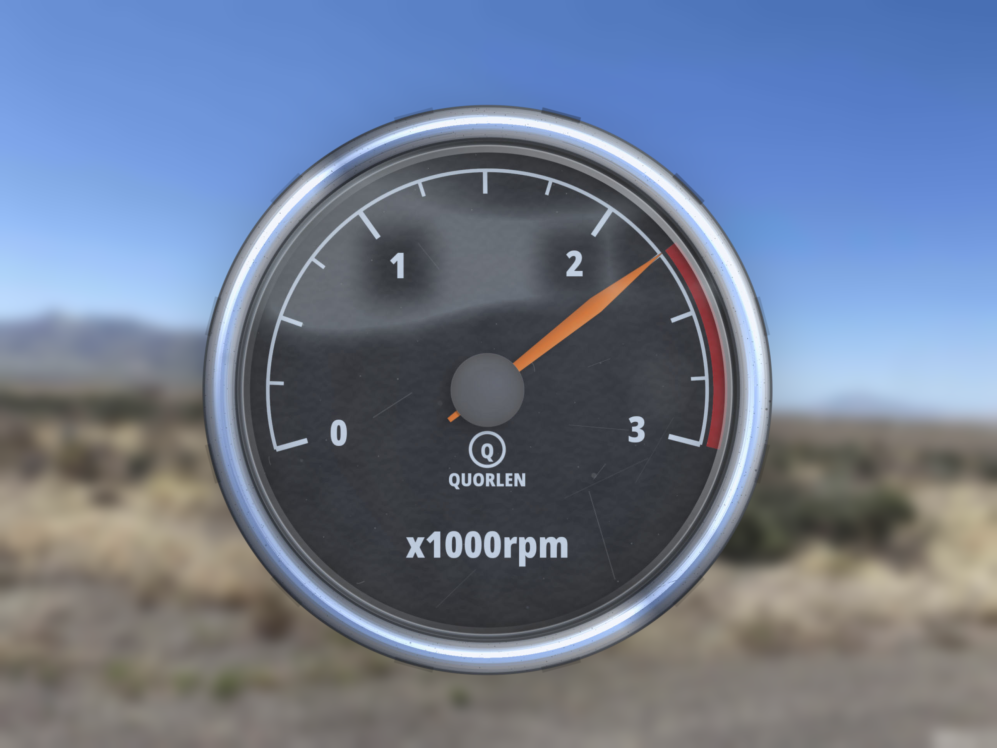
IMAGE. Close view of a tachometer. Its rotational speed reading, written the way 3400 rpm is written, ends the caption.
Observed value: 2250 rpm
